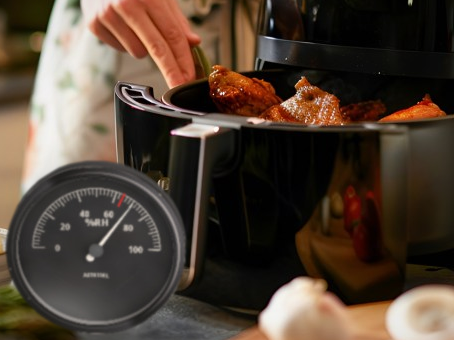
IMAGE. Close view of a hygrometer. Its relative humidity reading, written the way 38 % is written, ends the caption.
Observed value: 70 %
